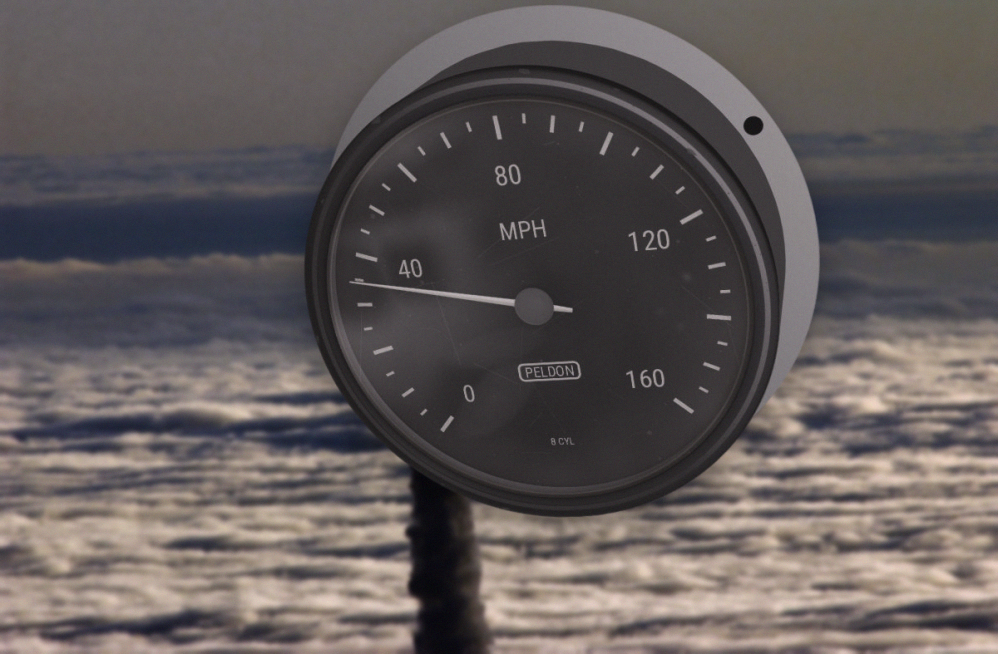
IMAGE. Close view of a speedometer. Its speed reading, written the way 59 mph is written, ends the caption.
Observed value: 35 mph
